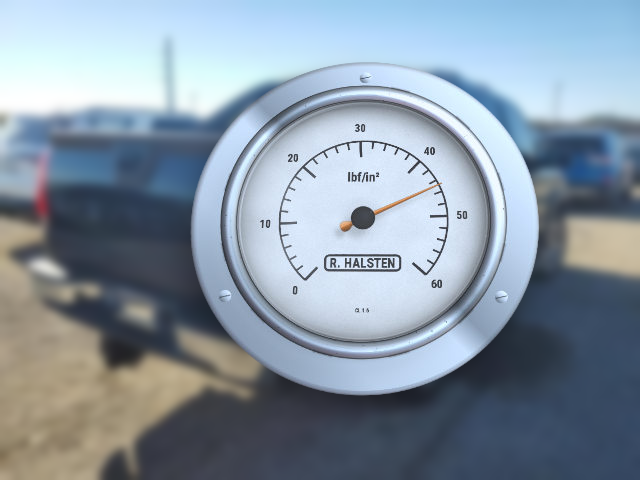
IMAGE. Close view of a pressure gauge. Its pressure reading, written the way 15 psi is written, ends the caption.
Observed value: 45 psi
